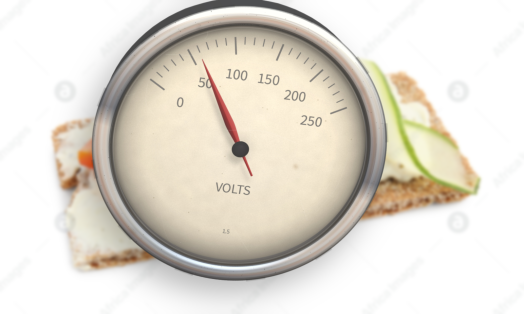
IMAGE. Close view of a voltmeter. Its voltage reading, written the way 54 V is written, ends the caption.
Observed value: 60 V
